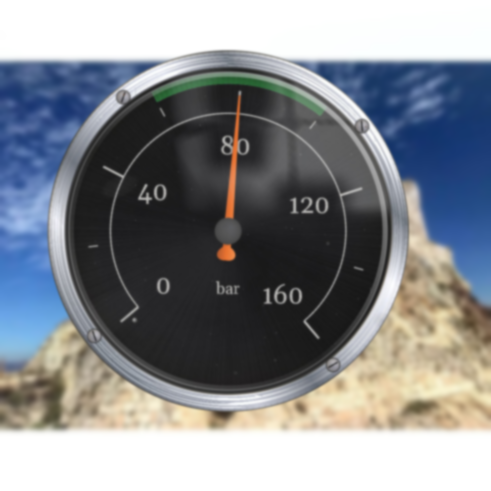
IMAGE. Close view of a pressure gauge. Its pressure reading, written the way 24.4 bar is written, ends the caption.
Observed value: 80 bar
